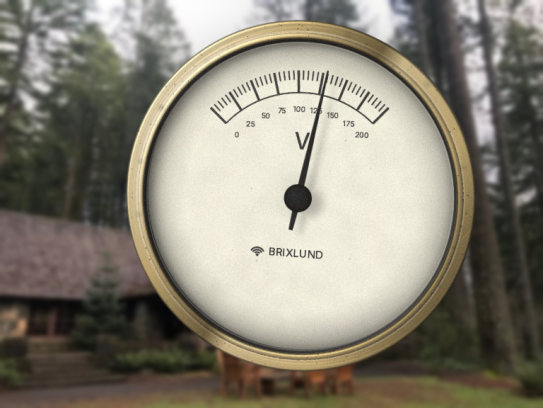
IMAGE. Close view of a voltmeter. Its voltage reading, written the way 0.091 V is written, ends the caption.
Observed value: 130 V
